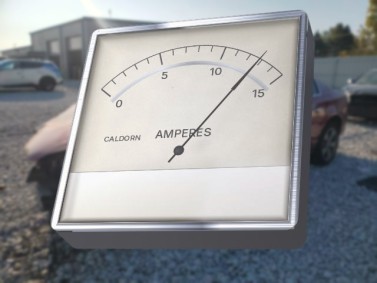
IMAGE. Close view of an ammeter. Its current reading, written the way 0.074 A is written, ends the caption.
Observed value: 13 A
